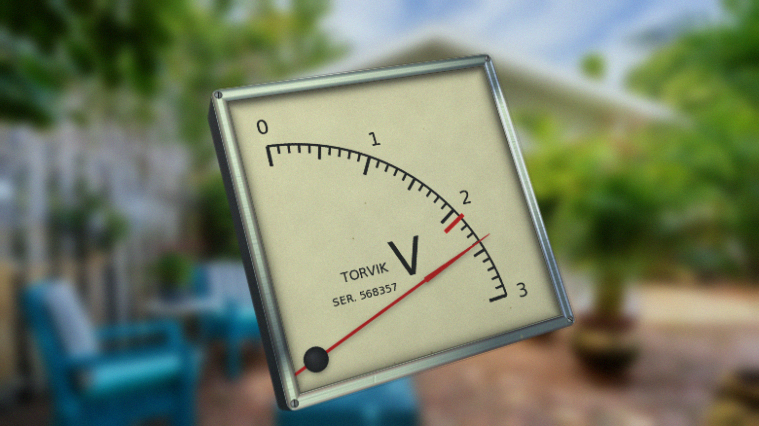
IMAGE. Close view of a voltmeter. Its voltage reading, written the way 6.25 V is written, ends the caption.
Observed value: 2.4 V
